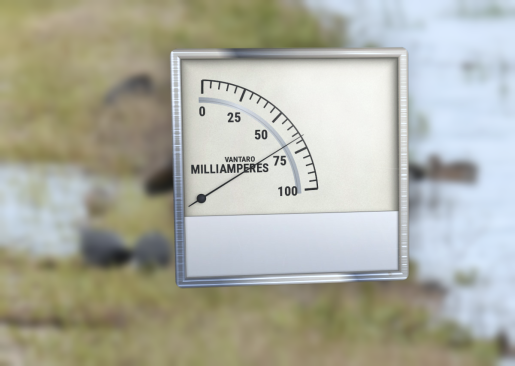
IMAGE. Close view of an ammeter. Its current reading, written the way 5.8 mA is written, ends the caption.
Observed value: 67.5 mA
